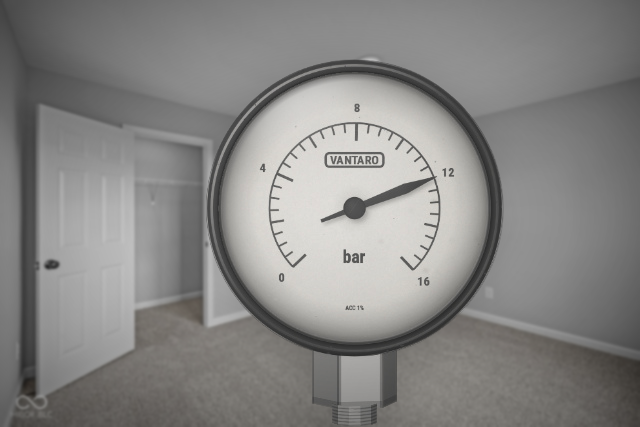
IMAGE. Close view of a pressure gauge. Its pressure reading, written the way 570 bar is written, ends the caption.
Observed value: 12 bar
